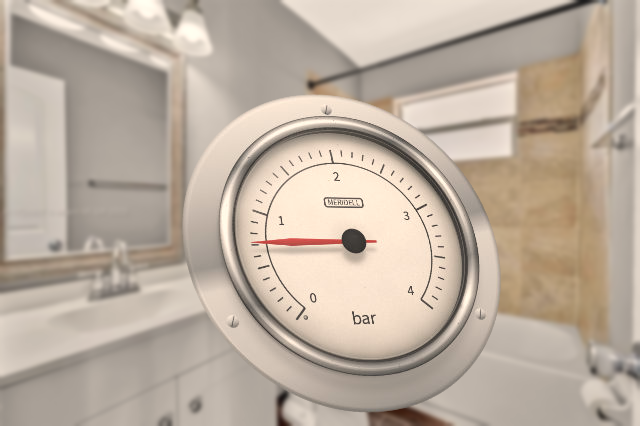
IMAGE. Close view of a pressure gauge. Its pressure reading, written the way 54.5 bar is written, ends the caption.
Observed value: 0.7 bar
